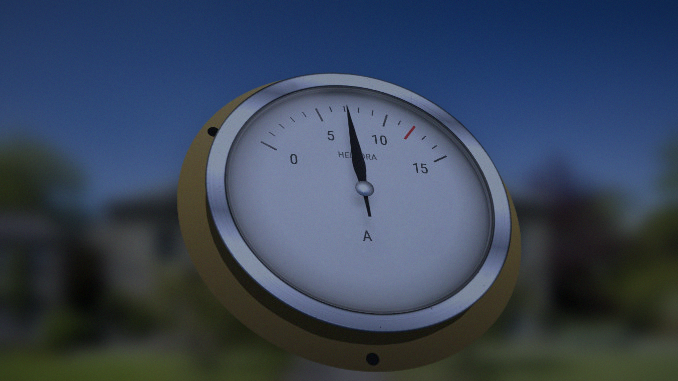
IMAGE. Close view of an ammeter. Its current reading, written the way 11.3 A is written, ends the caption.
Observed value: 7 A
